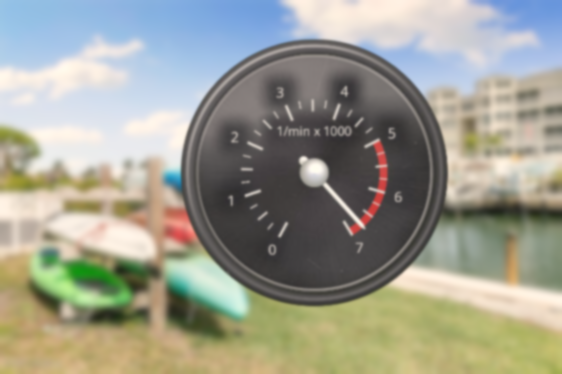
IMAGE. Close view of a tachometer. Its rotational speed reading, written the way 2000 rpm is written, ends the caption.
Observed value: 6750 rpm
